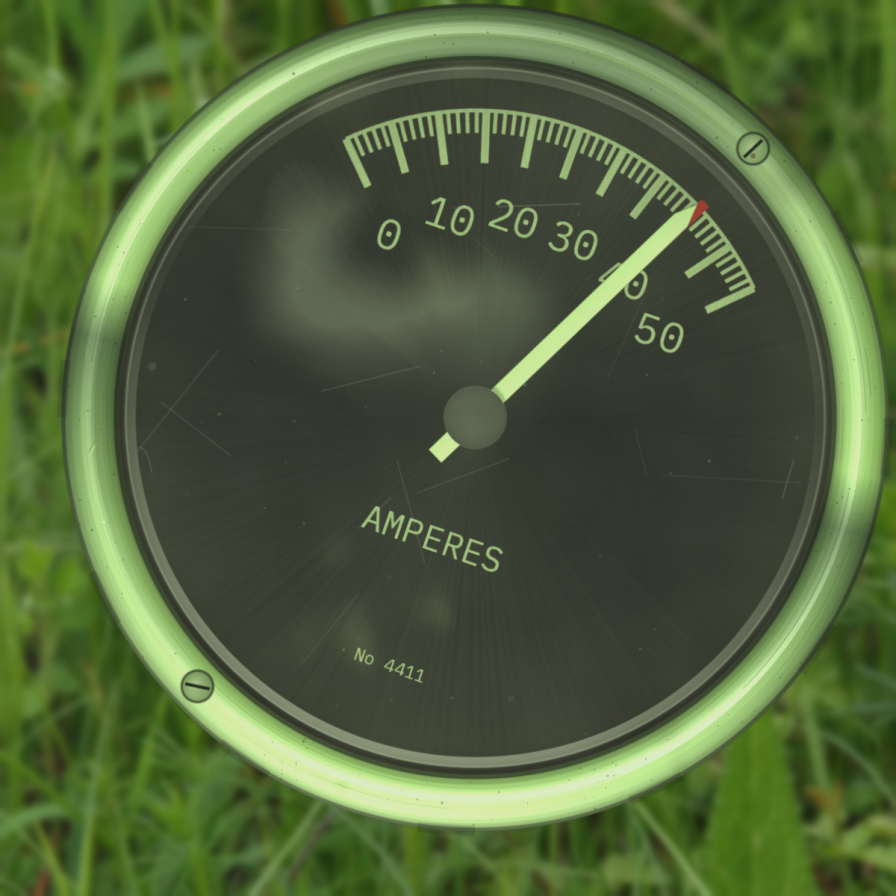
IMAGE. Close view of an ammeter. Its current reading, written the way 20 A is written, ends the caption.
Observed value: 39.5 A
